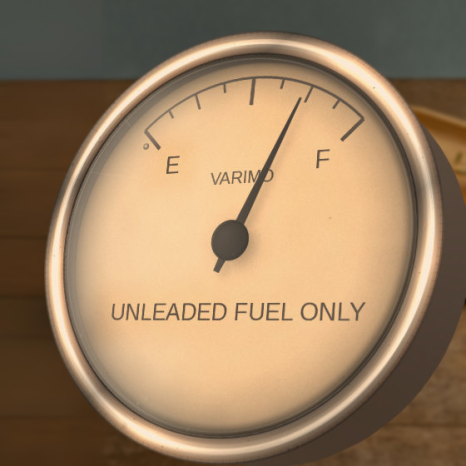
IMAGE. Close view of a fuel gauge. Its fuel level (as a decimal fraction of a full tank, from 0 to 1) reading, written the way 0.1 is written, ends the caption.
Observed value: 0.75
